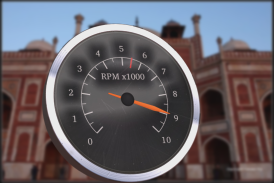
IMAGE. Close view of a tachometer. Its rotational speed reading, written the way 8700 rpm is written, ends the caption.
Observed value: 9000 rpm
